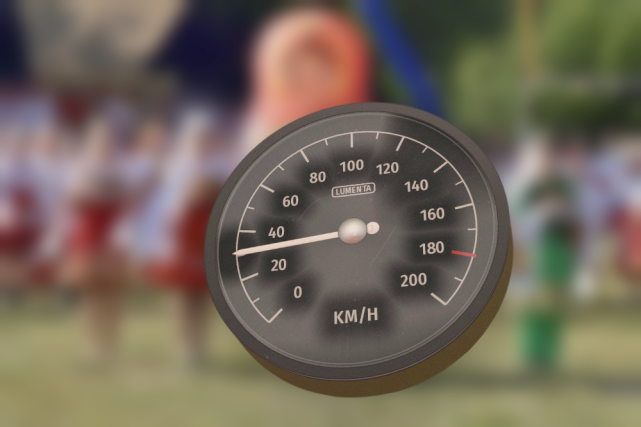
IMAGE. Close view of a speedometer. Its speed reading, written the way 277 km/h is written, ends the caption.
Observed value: 30 km/h
